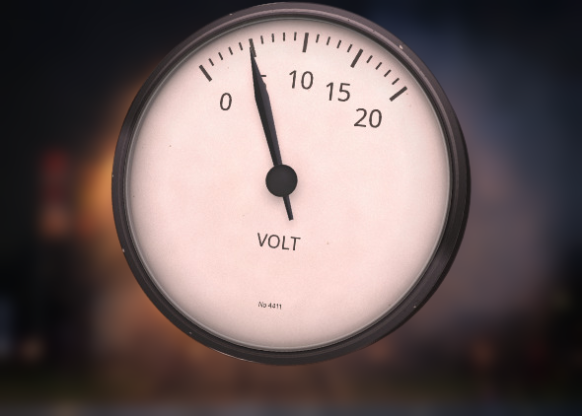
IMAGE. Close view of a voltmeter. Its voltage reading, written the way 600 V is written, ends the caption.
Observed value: 5 V
